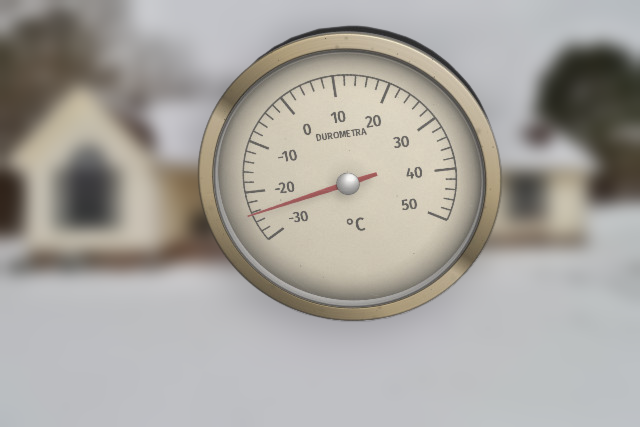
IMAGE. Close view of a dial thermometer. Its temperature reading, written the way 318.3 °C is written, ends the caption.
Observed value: -24 °C
